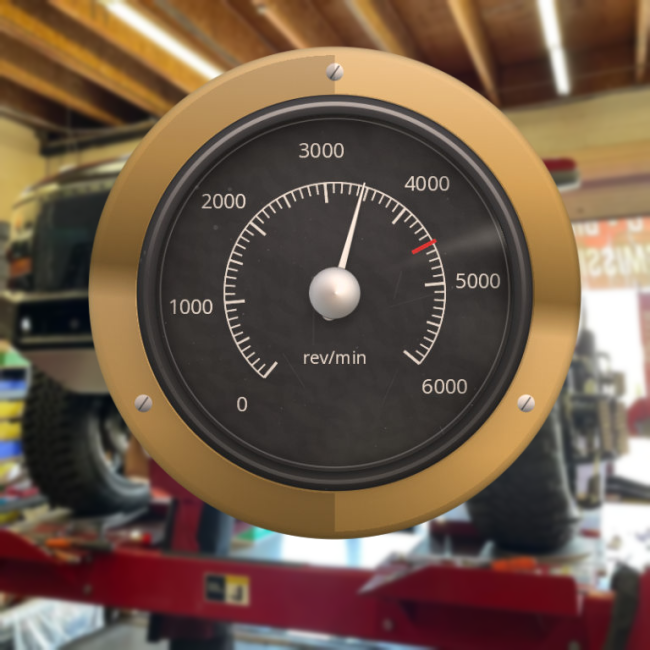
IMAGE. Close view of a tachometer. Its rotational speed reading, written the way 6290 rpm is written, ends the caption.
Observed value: 3450 rpm
